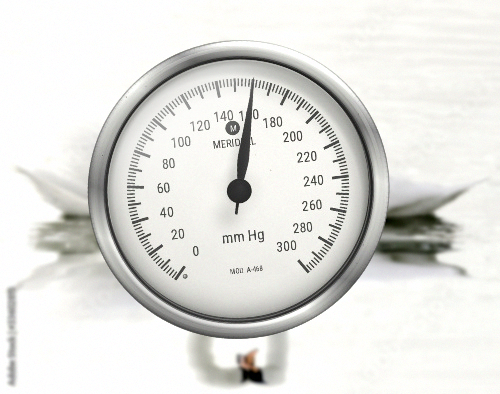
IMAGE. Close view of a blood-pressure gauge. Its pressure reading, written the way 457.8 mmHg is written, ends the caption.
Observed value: 160 mmHg
